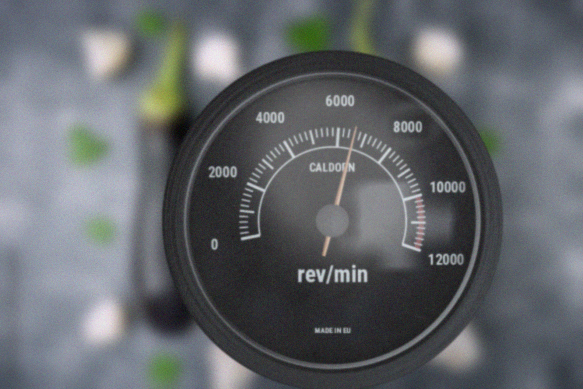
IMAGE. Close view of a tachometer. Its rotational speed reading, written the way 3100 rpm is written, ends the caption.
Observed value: 6600 rpm
